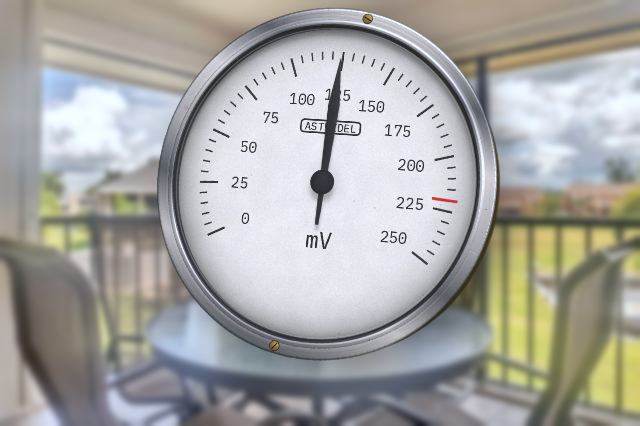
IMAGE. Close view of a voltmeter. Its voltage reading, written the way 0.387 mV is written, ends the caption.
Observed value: 125 mV
